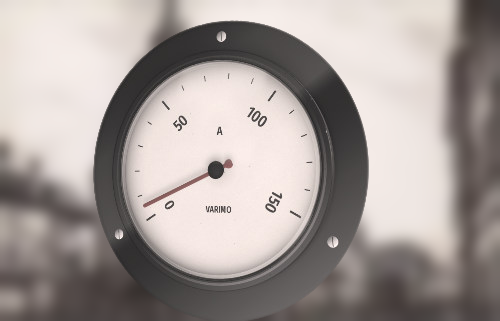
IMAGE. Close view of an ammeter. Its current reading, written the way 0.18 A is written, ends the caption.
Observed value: 5 A
